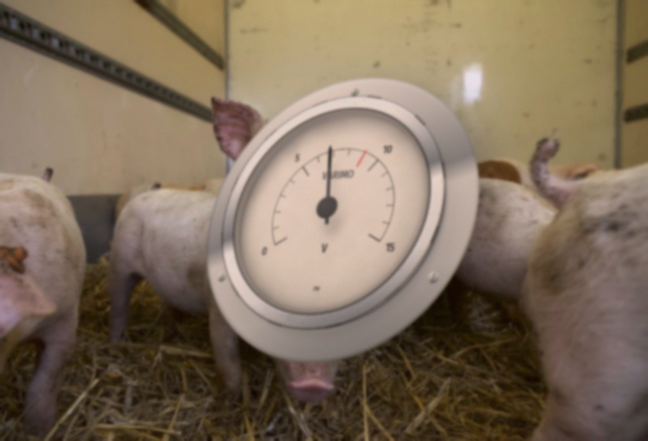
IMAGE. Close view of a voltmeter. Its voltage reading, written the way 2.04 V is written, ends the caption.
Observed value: 7 V
